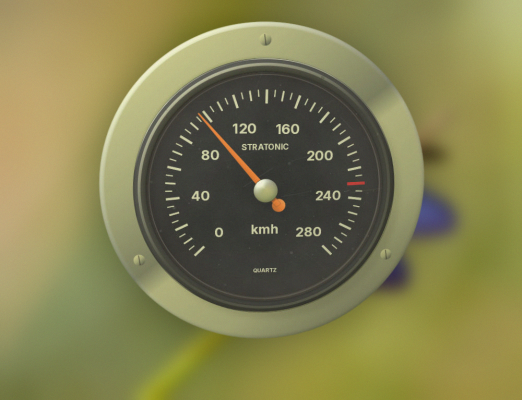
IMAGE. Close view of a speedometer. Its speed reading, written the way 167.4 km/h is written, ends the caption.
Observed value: 97.5 km/h
